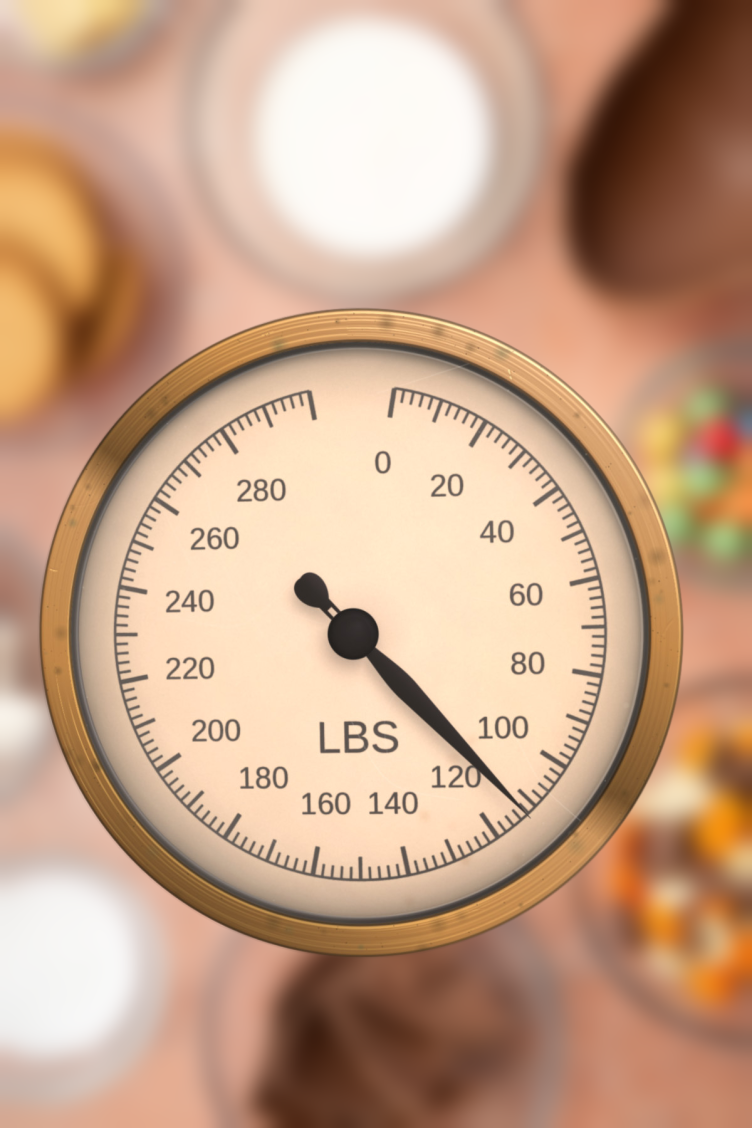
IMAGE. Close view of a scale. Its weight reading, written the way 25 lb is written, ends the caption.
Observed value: 112 lb
